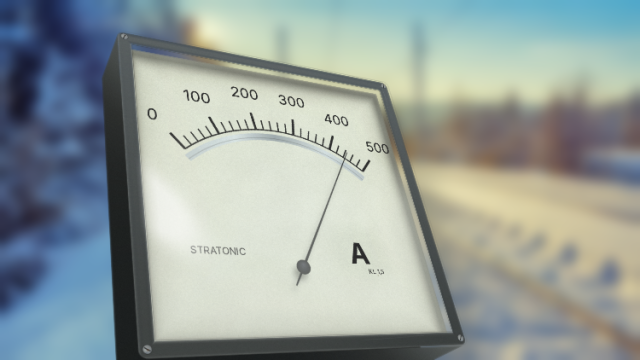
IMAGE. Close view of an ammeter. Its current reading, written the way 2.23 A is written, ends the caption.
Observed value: 440 A
